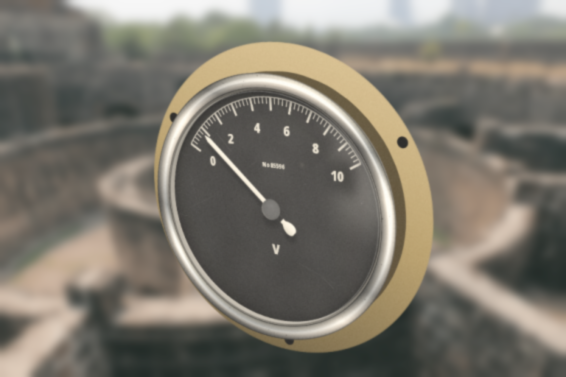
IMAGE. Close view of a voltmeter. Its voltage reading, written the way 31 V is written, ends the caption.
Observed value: 1 V
